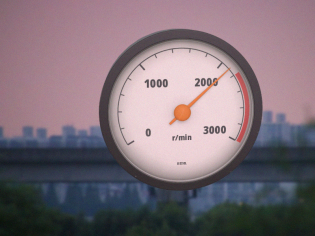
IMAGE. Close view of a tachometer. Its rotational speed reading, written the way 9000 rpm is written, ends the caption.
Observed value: 2100 rpm
